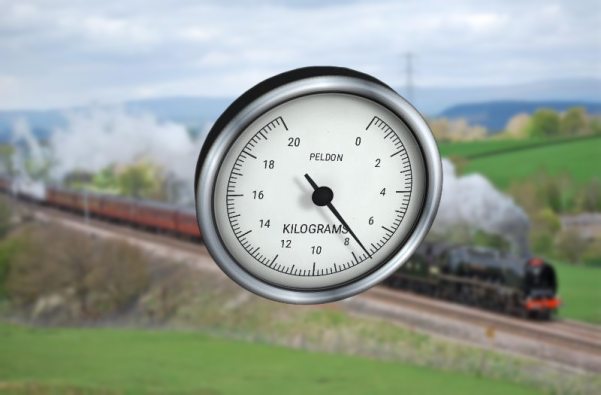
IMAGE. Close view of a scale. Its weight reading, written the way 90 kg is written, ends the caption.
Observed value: 7.4 kg
